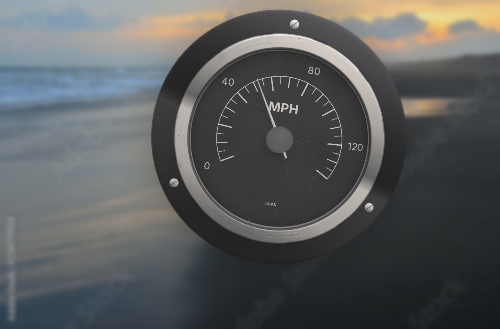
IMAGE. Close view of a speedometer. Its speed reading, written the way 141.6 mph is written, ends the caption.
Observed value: 52.5 mph
